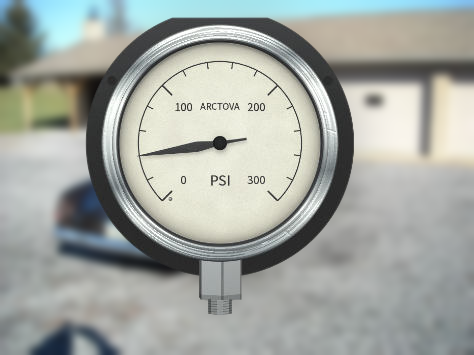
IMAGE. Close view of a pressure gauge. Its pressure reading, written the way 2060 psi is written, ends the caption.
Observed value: 40 psi
